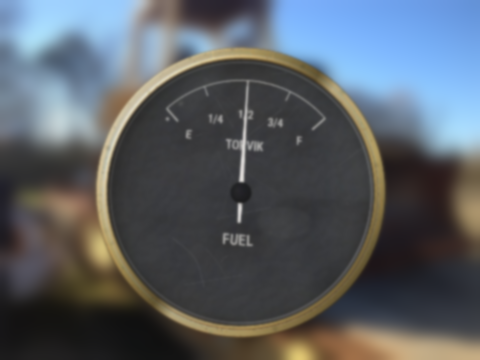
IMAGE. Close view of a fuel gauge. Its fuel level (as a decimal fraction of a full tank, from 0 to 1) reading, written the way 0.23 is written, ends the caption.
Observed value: 0.5
